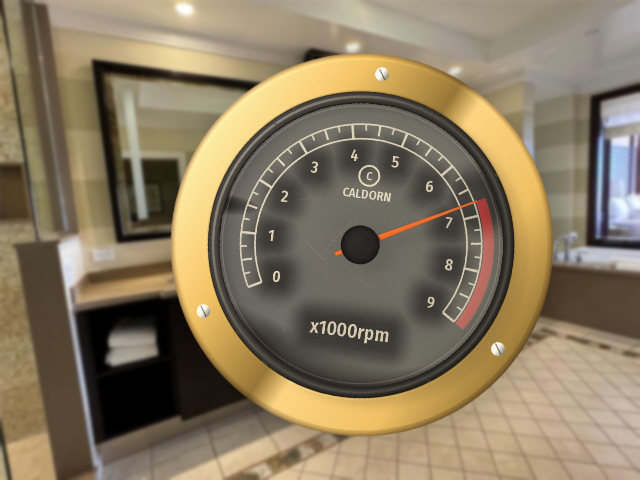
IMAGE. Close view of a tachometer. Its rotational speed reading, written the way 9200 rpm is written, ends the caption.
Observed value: 6750 rpm
